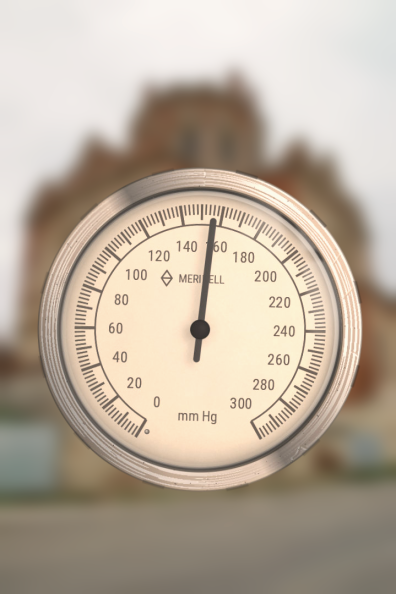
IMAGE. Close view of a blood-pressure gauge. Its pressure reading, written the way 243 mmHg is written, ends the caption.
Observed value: 156 mmHg
